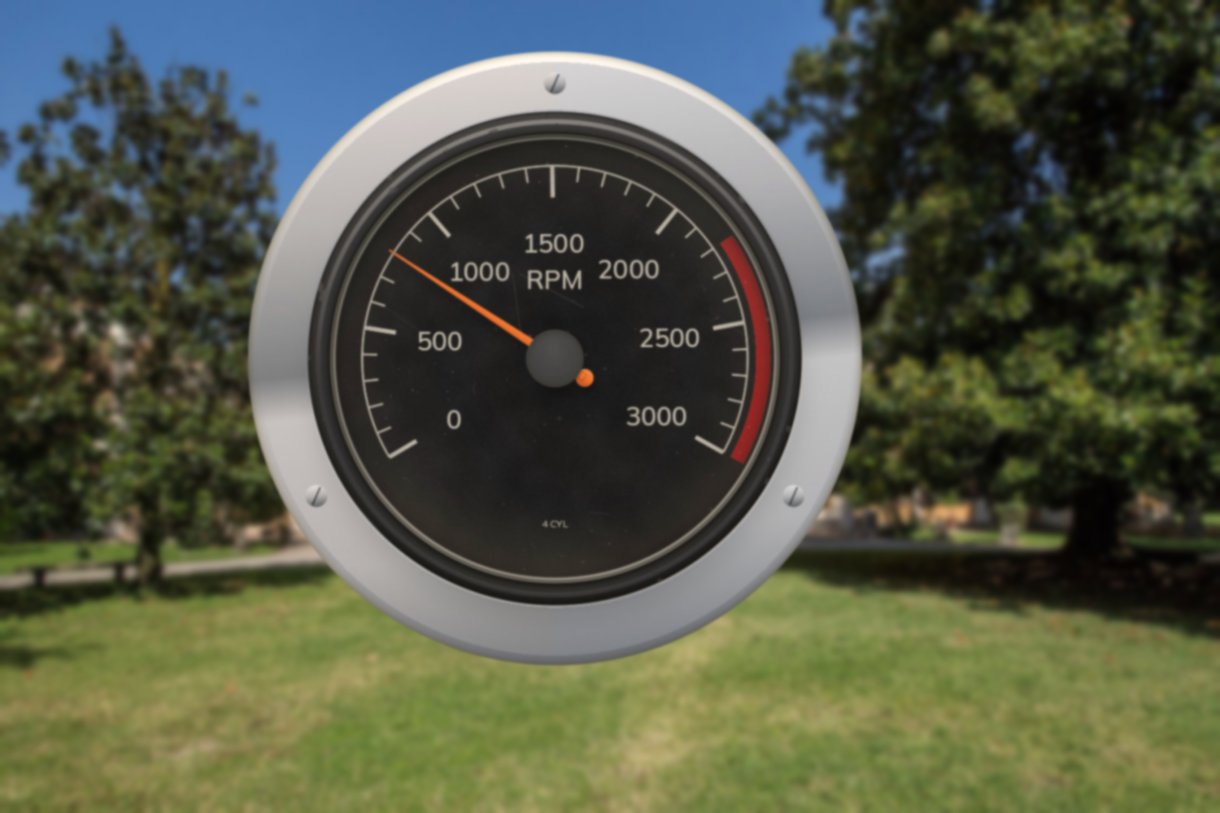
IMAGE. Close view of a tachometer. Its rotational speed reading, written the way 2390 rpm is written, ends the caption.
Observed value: 800 rpm
